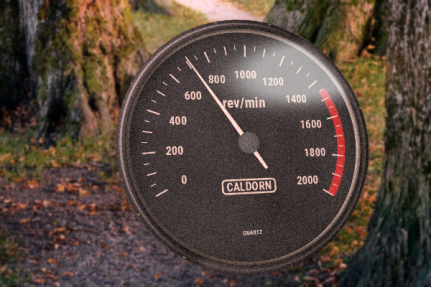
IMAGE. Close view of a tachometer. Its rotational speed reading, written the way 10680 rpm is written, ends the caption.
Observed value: 700 rpm
